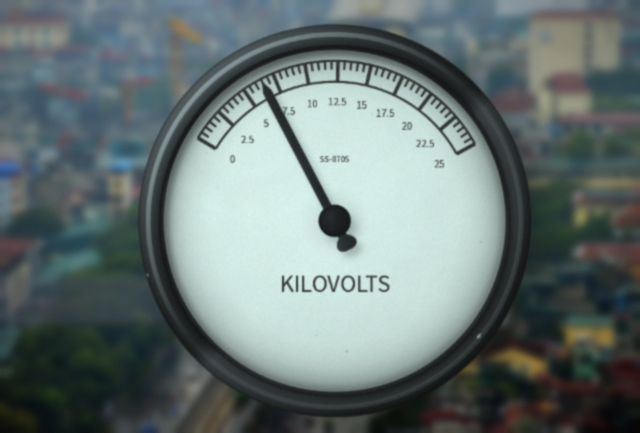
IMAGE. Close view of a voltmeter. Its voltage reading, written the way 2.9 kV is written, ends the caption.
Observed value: 6.5 kV
